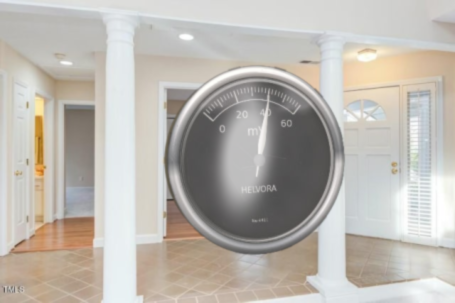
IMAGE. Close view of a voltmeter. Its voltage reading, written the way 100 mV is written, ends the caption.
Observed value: 40 mV
